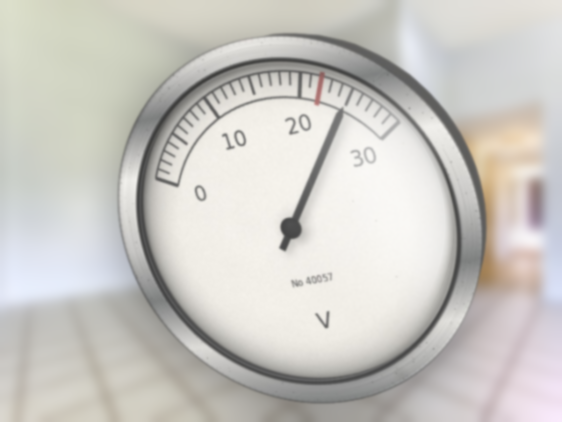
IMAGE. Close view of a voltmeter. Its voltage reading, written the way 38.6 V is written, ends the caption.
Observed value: 25 V
